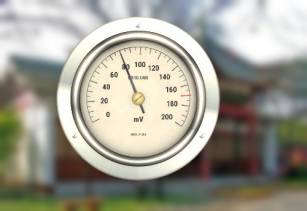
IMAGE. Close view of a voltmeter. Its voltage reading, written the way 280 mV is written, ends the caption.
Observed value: 80 mV
